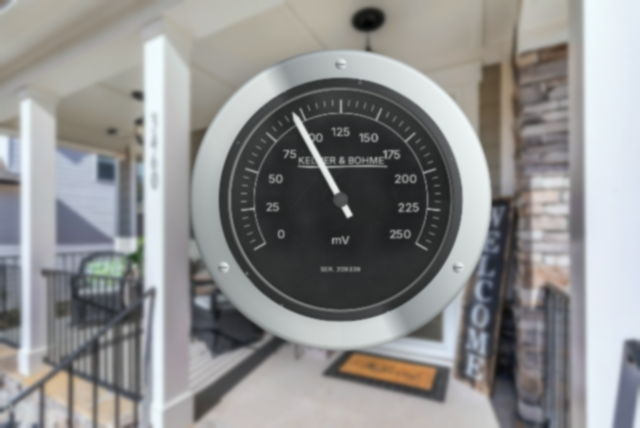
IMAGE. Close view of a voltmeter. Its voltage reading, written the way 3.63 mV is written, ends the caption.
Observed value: 95 mV
